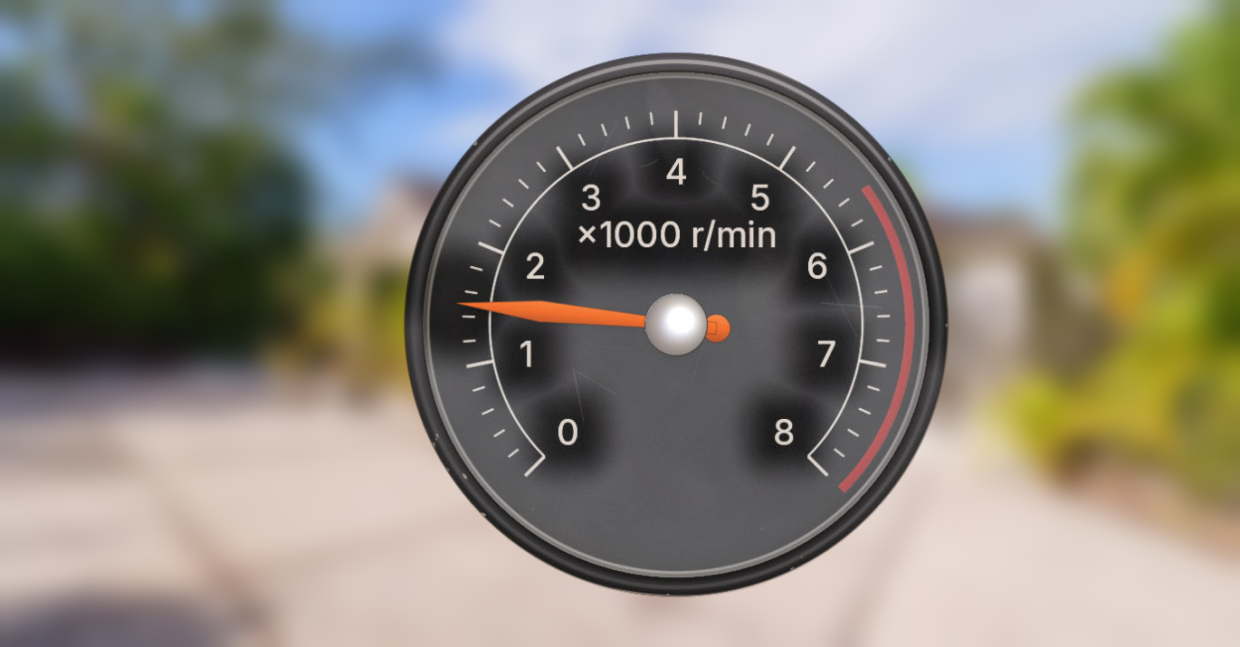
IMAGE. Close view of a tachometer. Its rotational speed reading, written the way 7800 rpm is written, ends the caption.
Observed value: 1500 rpm
